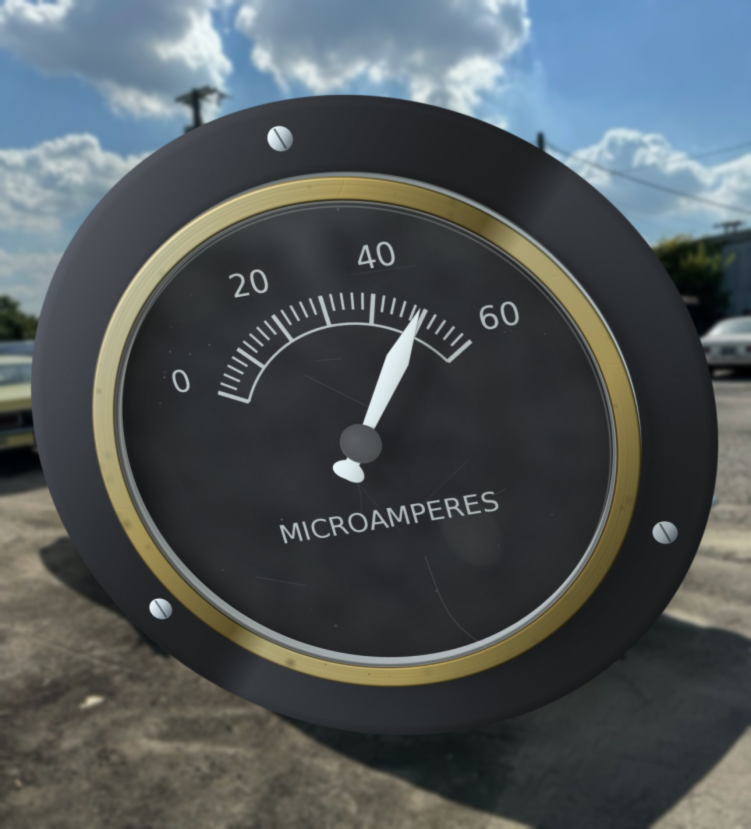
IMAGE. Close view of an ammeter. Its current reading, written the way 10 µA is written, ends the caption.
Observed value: 49 µA
